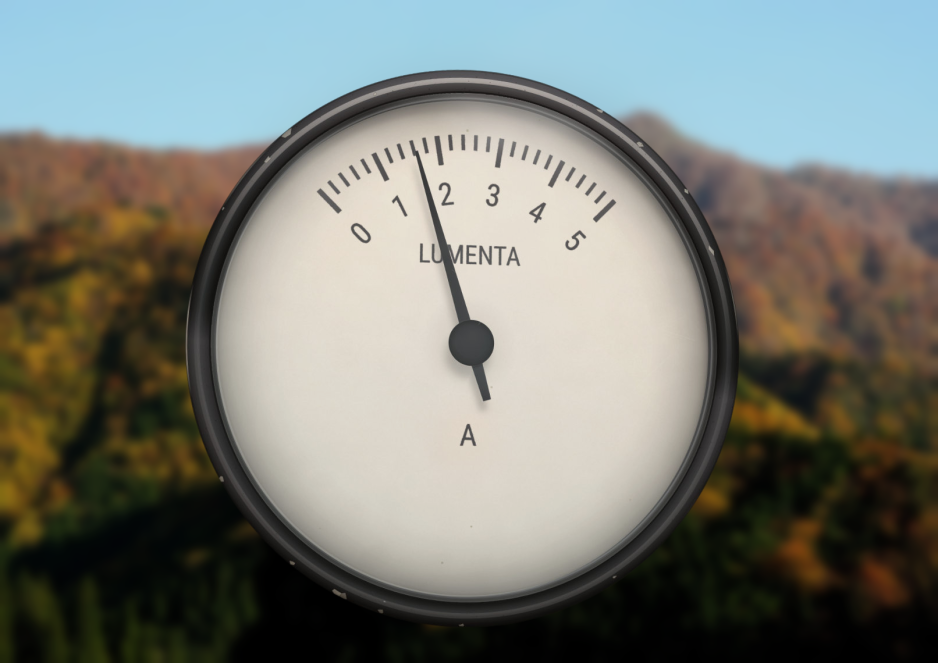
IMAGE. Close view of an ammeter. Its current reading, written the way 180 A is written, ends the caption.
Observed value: 1.6 A
